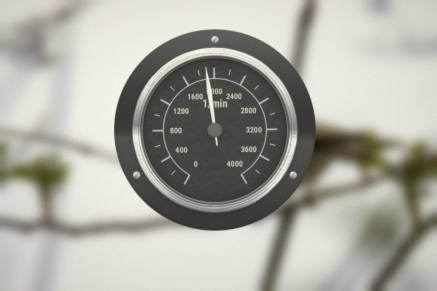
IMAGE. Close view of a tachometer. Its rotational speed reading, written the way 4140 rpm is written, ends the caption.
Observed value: 1900 rpm
